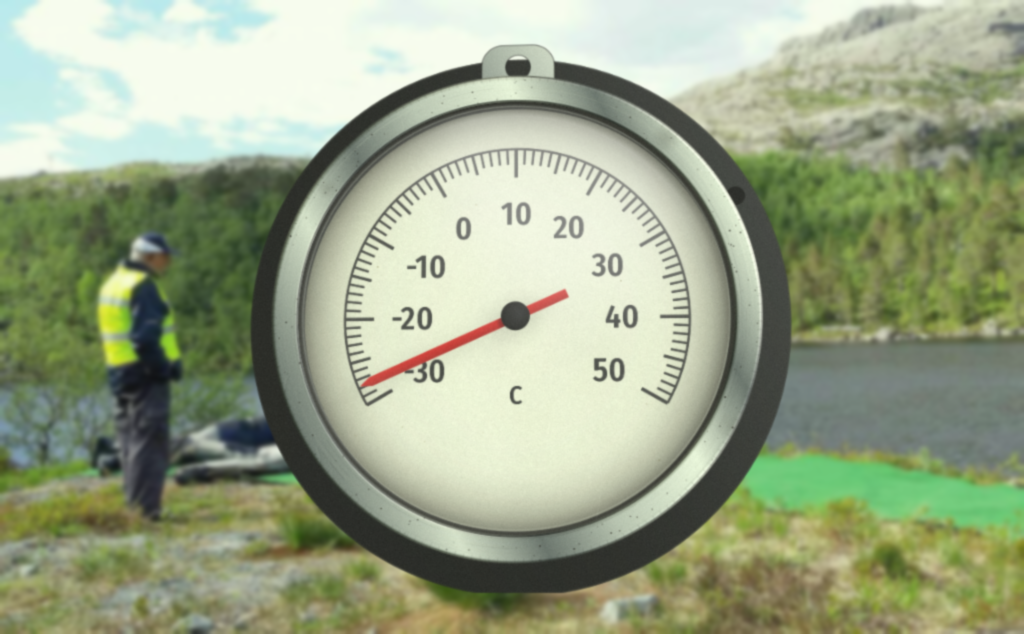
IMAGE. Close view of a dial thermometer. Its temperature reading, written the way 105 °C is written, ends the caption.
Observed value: -28 °C
